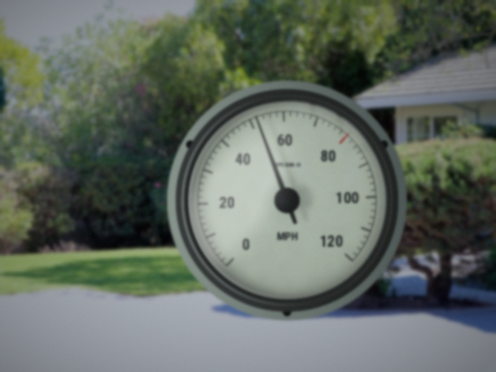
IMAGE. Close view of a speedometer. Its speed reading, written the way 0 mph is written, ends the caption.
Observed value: 52 mph
